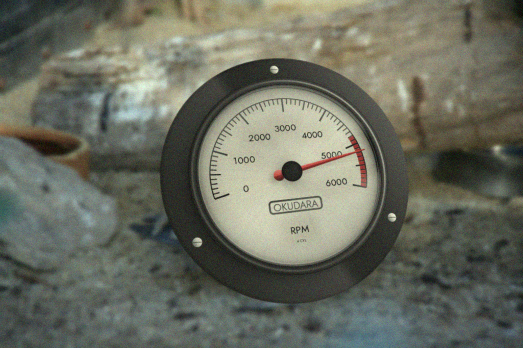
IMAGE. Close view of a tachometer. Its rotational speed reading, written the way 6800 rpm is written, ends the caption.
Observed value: 5200 rpm
